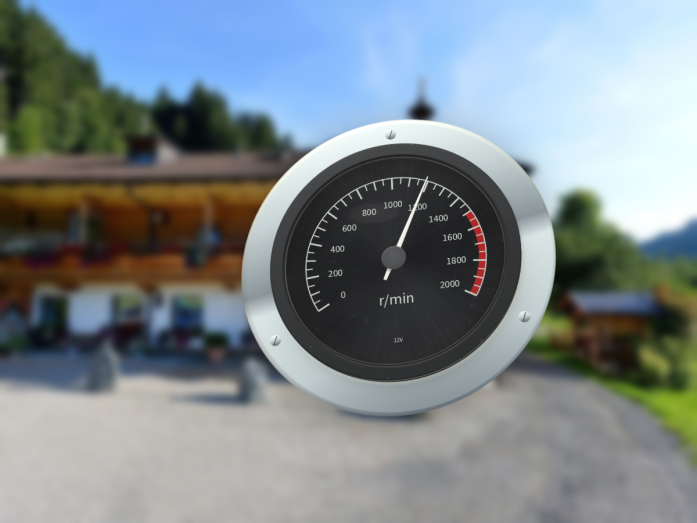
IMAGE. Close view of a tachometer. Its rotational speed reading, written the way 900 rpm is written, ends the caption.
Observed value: 1200 rpm
